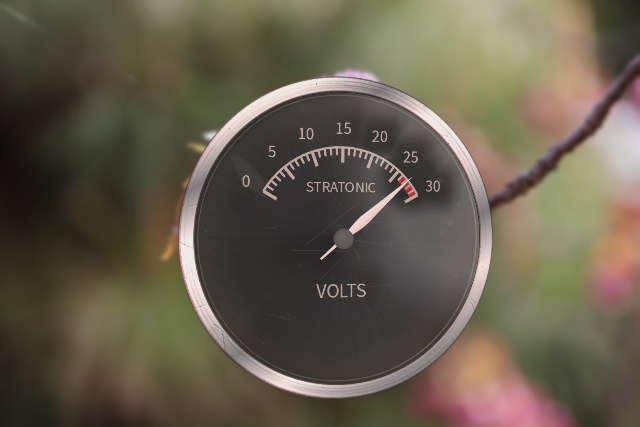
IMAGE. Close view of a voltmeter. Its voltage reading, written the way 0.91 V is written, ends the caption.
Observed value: 27 V
